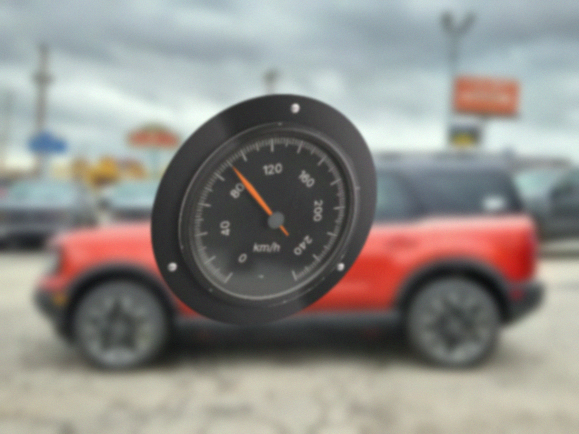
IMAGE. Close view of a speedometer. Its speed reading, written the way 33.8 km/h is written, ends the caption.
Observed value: 90 km/h
